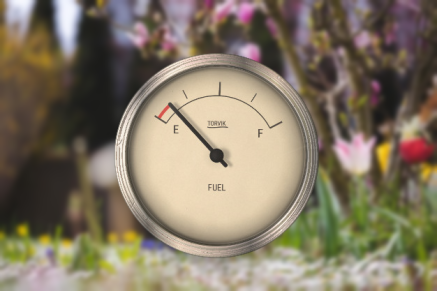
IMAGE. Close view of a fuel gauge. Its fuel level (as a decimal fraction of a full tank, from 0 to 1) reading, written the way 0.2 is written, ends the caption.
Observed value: 0.125
